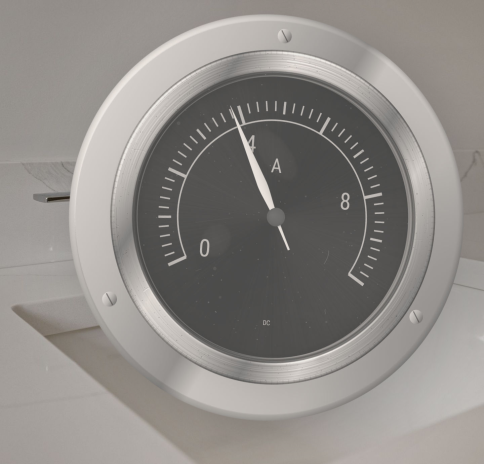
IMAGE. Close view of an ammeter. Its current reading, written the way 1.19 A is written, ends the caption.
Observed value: 3.8 A
